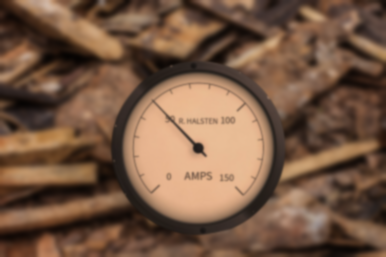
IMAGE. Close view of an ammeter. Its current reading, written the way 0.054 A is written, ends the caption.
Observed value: 50 A
